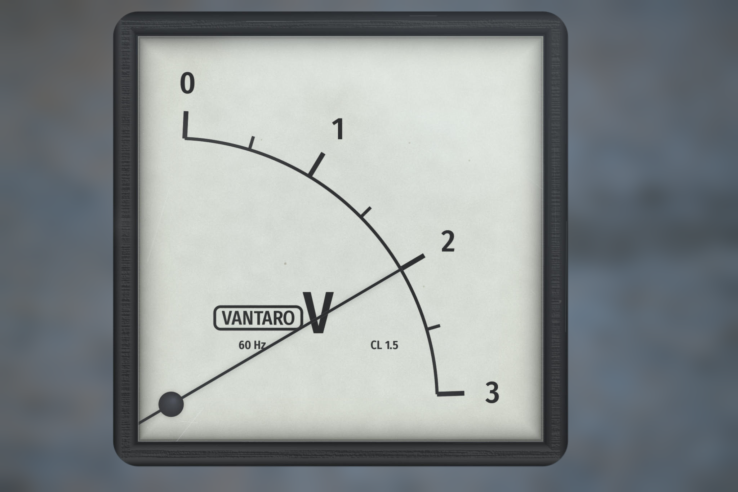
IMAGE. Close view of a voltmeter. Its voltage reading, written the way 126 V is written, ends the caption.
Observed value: 2 V
